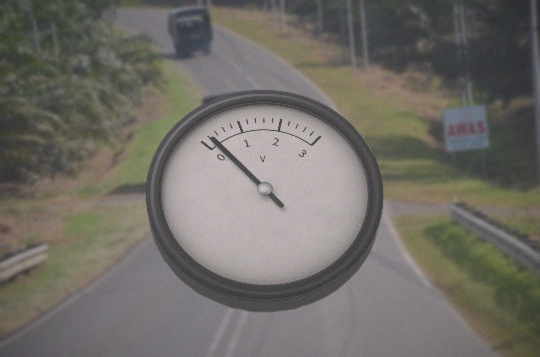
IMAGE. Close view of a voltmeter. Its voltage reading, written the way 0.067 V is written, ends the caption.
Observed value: 0.2 V
